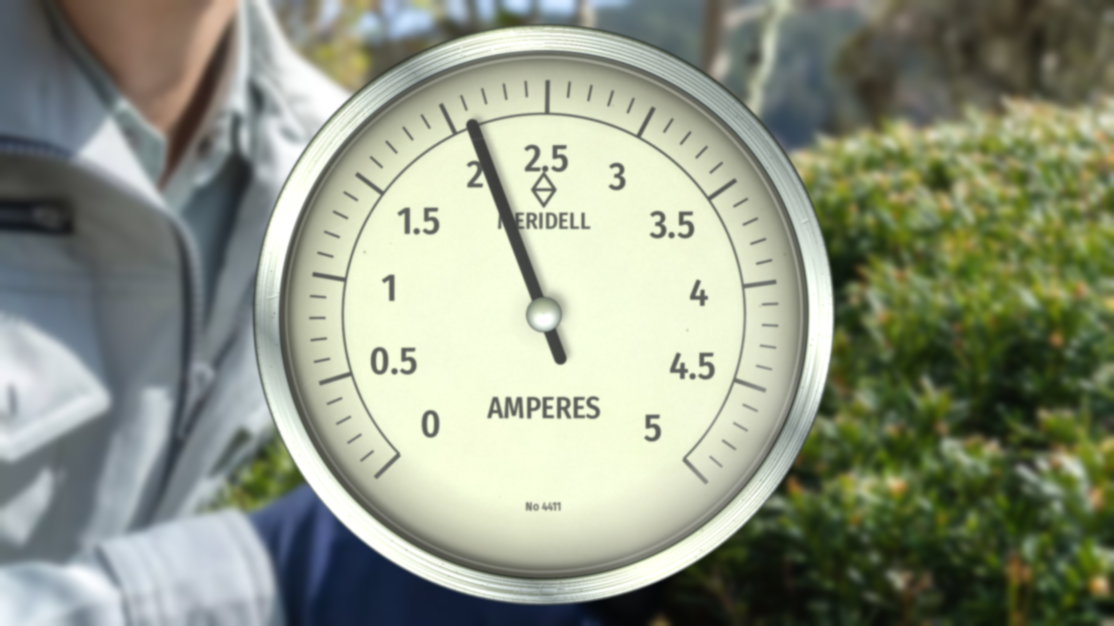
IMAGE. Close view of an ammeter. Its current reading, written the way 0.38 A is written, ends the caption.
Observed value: 2.1 A
